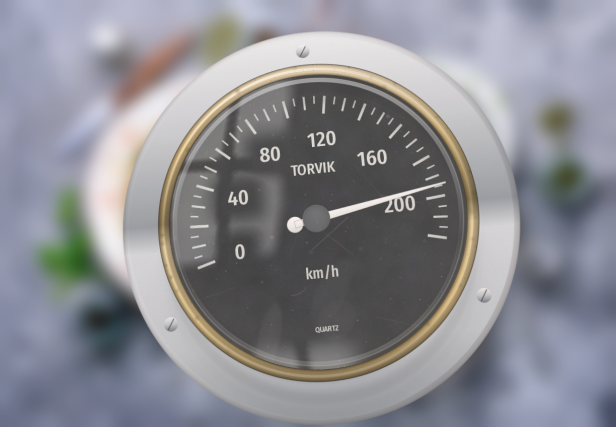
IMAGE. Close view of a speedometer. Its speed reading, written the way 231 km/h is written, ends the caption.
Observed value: 195 km/h
